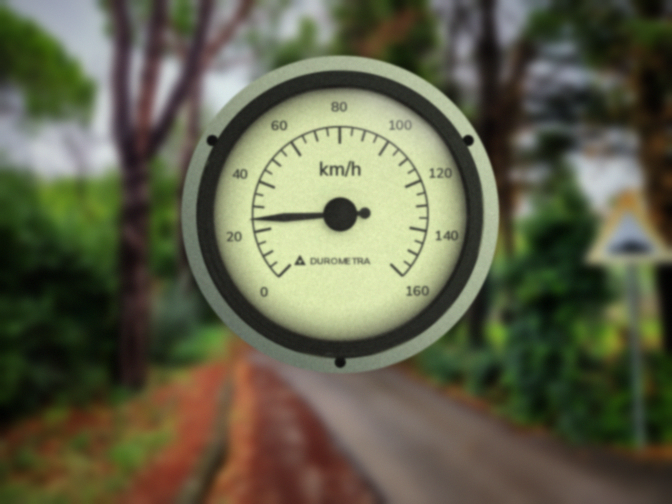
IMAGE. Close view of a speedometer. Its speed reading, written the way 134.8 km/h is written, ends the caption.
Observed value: 25 km/h
